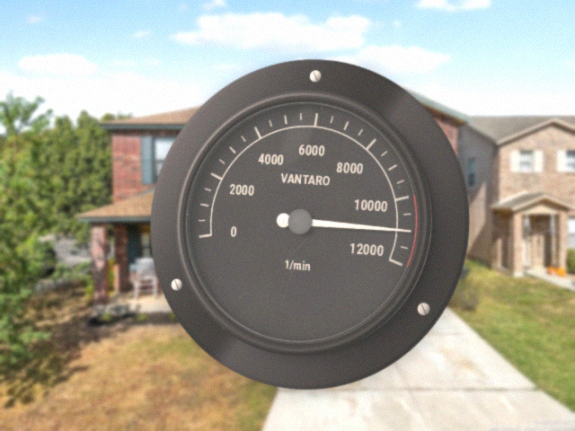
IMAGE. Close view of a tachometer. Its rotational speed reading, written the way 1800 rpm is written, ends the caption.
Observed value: 11000 rpm
